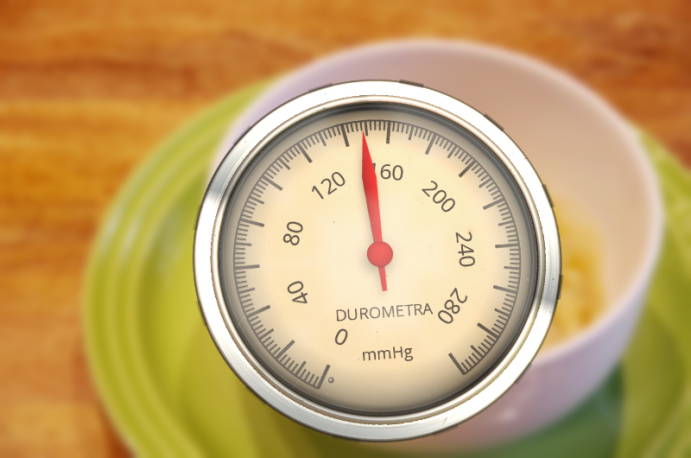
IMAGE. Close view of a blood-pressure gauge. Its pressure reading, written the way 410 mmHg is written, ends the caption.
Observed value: 148 mmHg
